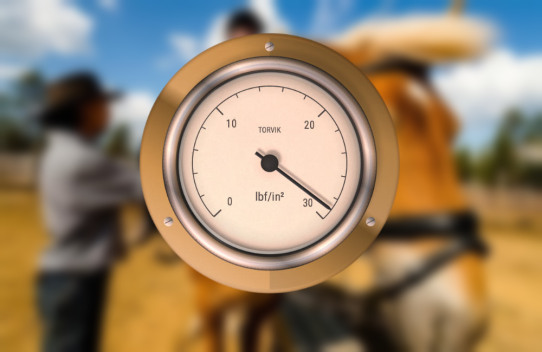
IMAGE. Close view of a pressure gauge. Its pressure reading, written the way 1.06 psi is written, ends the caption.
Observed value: 29 psi
